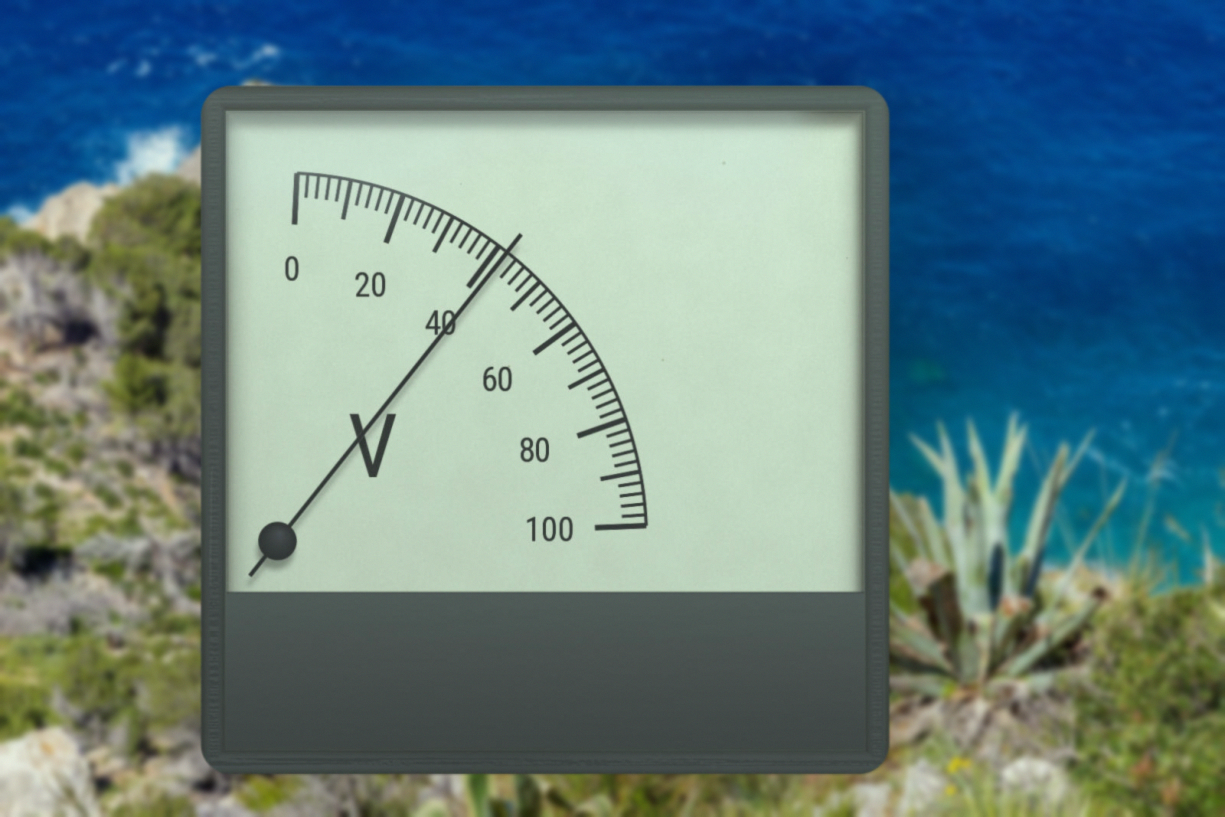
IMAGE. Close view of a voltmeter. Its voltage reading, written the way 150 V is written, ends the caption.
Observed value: 42 V
